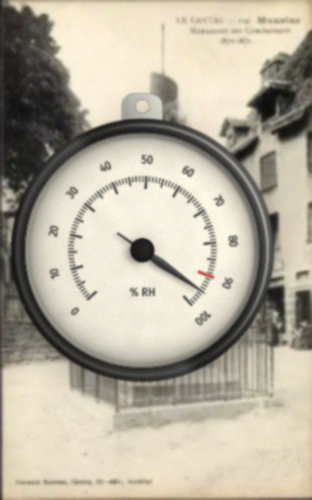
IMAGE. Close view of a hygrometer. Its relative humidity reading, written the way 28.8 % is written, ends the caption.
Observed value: 95 %
